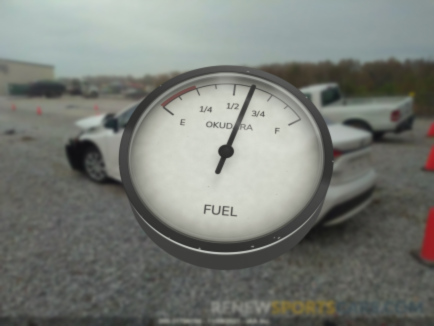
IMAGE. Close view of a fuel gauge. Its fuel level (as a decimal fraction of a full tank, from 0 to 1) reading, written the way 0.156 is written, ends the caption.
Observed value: 0.625
